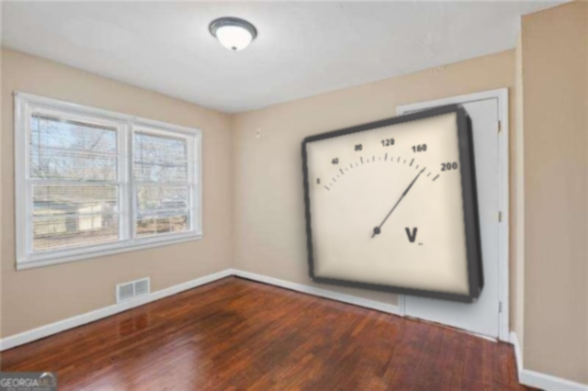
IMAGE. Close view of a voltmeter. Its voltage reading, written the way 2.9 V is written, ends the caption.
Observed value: 180 V
